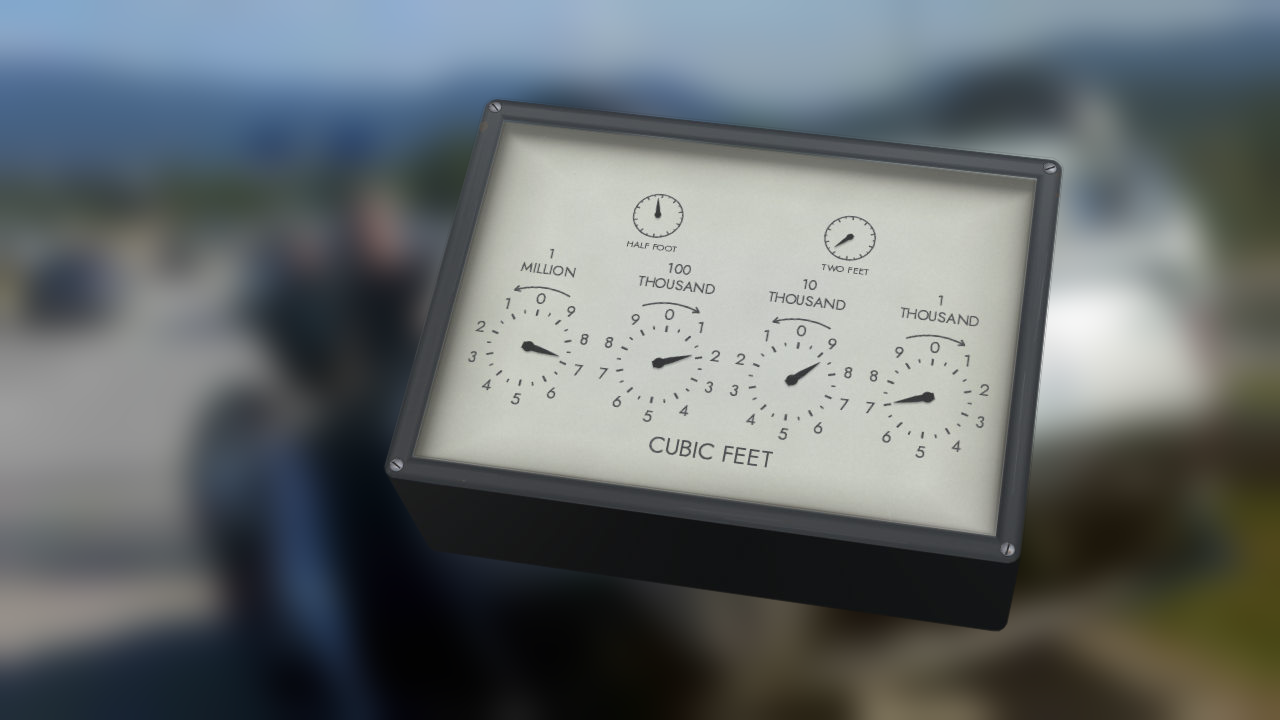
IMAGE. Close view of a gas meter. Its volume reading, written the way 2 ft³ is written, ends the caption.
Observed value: 718700 ft³
